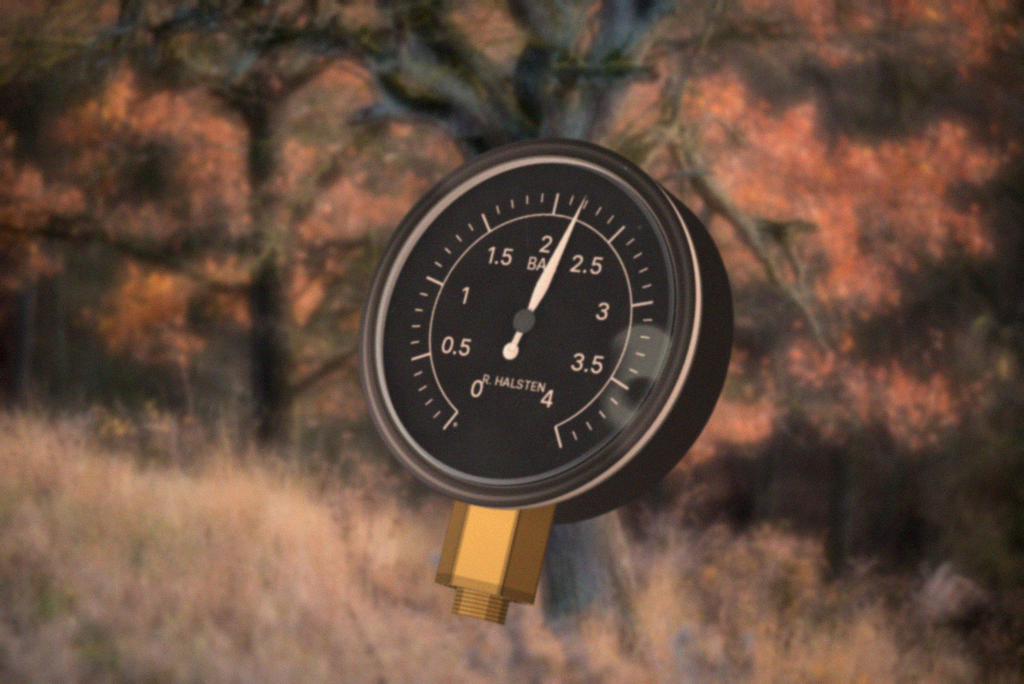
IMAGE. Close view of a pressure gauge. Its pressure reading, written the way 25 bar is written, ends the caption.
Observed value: 2.2 bar
